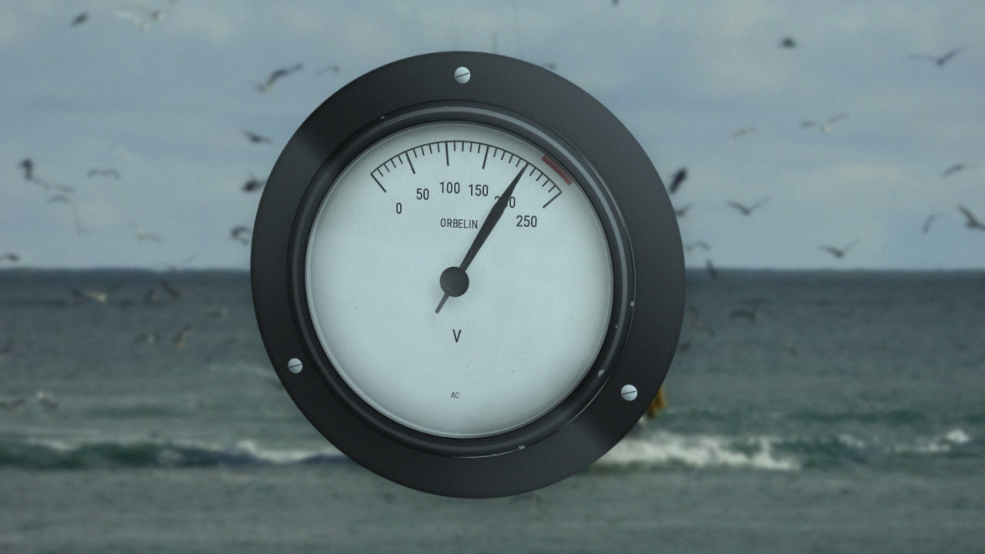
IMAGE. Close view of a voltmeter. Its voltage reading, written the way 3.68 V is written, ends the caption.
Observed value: 200 V
